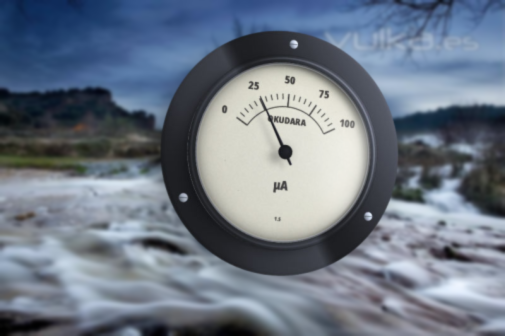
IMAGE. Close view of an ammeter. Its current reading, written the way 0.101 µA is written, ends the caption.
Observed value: 25 µA
